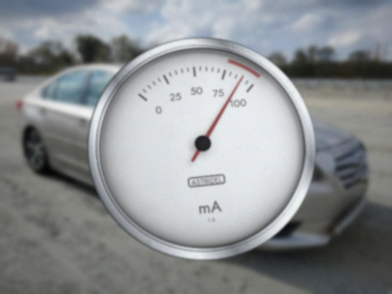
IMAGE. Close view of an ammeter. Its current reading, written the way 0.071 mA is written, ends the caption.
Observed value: 90 mA
